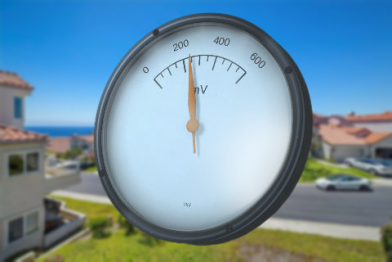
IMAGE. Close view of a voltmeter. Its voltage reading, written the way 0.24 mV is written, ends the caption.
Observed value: 250 mV
